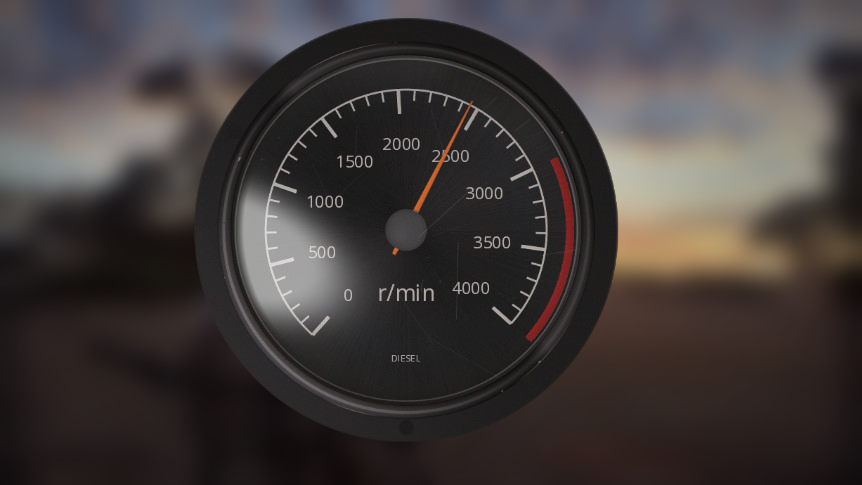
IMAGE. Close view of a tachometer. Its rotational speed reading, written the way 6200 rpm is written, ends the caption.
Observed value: 2450 rpm
